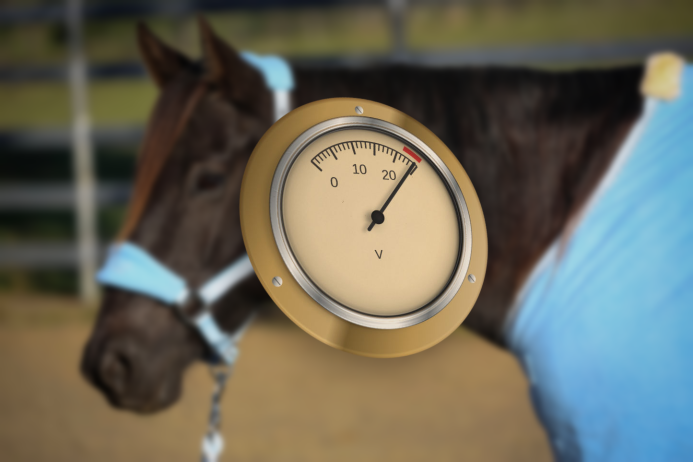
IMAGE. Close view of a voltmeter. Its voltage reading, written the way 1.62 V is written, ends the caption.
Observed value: 24 V
